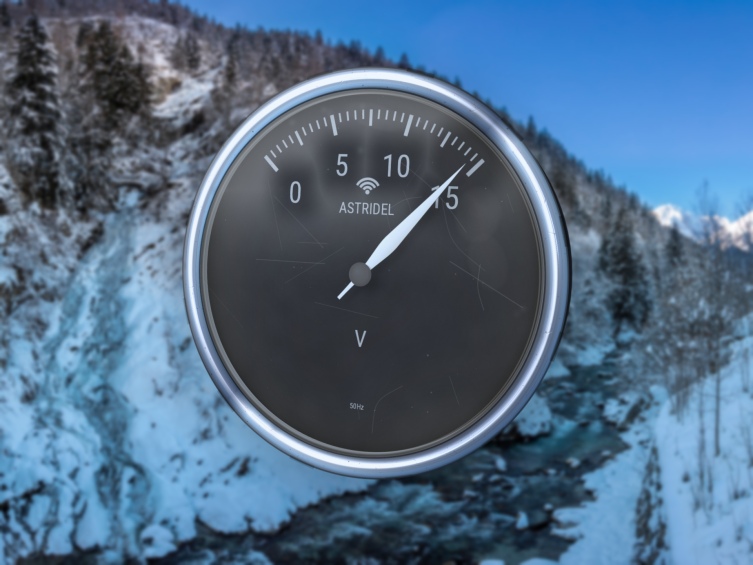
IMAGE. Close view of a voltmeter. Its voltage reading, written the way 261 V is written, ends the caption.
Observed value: 14.5 V
